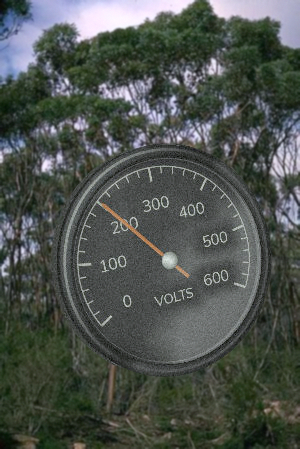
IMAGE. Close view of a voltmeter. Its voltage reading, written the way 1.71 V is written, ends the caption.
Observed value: 200 V
